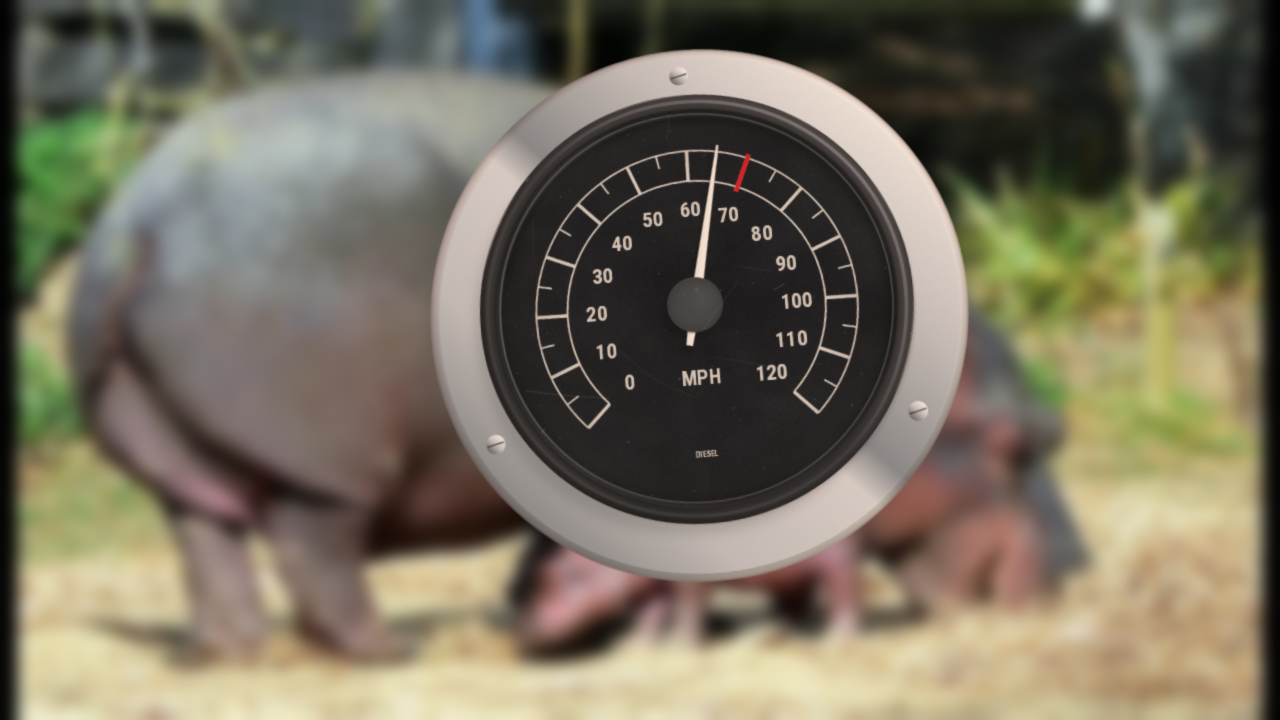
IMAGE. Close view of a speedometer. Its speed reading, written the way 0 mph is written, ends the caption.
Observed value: 65 mph
